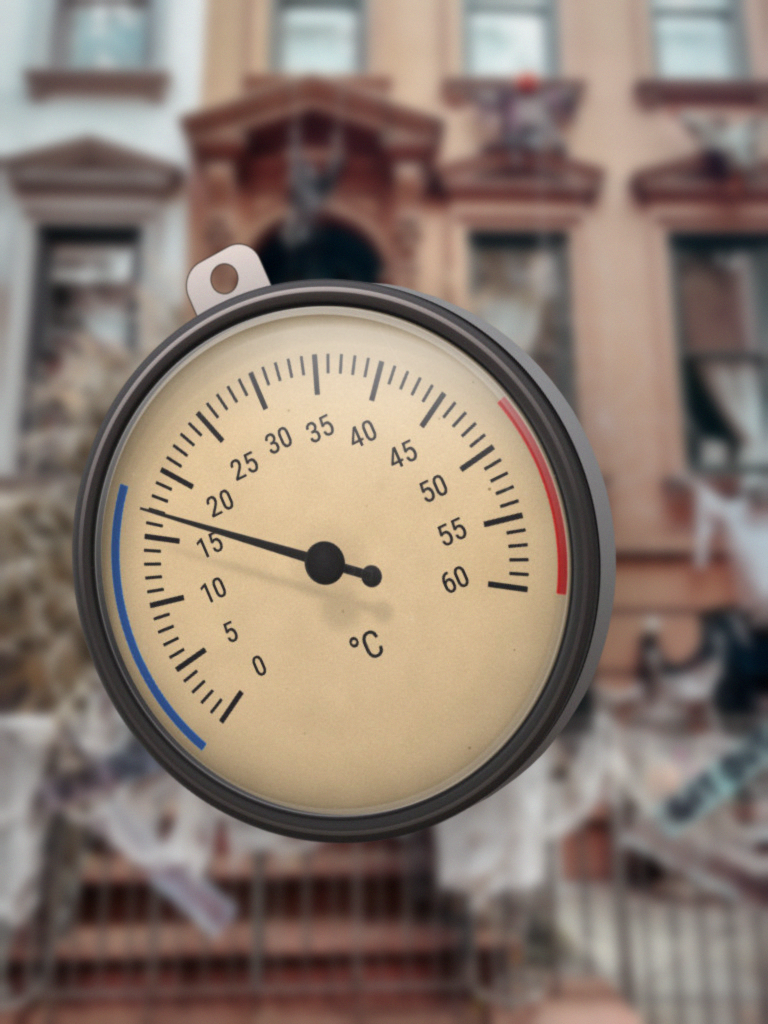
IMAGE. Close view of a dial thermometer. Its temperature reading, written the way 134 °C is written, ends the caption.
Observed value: 17 °C
